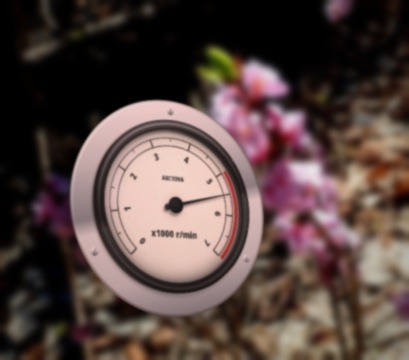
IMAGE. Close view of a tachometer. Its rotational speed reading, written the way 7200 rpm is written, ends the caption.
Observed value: 5500 rpm
